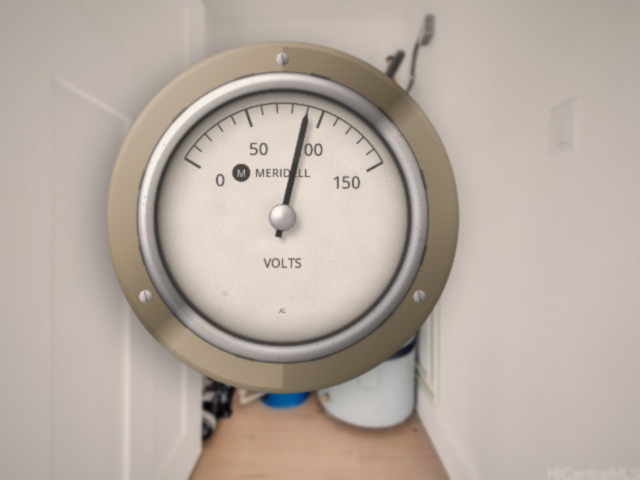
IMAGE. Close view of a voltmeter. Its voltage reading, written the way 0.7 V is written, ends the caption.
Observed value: 90 V
